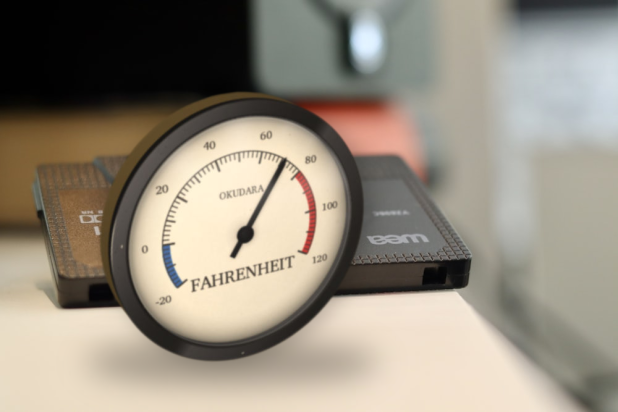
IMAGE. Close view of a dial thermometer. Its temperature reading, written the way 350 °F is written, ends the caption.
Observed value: 70 °F
